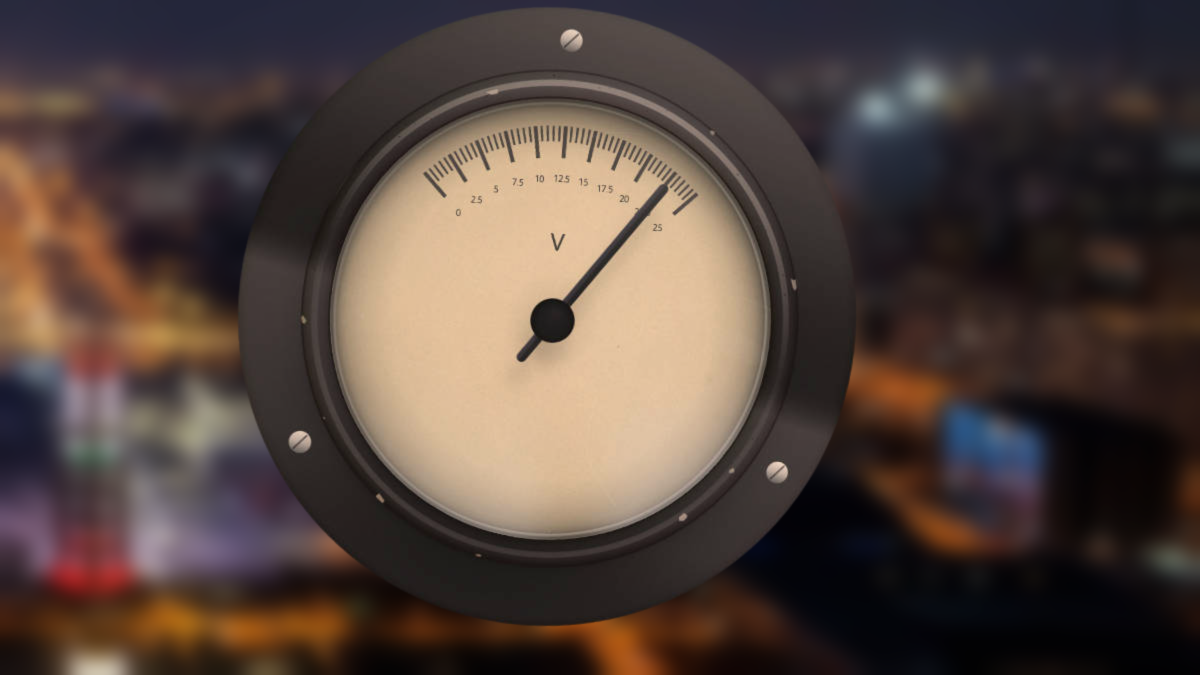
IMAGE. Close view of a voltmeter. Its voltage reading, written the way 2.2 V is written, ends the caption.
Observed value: 22.5 V
